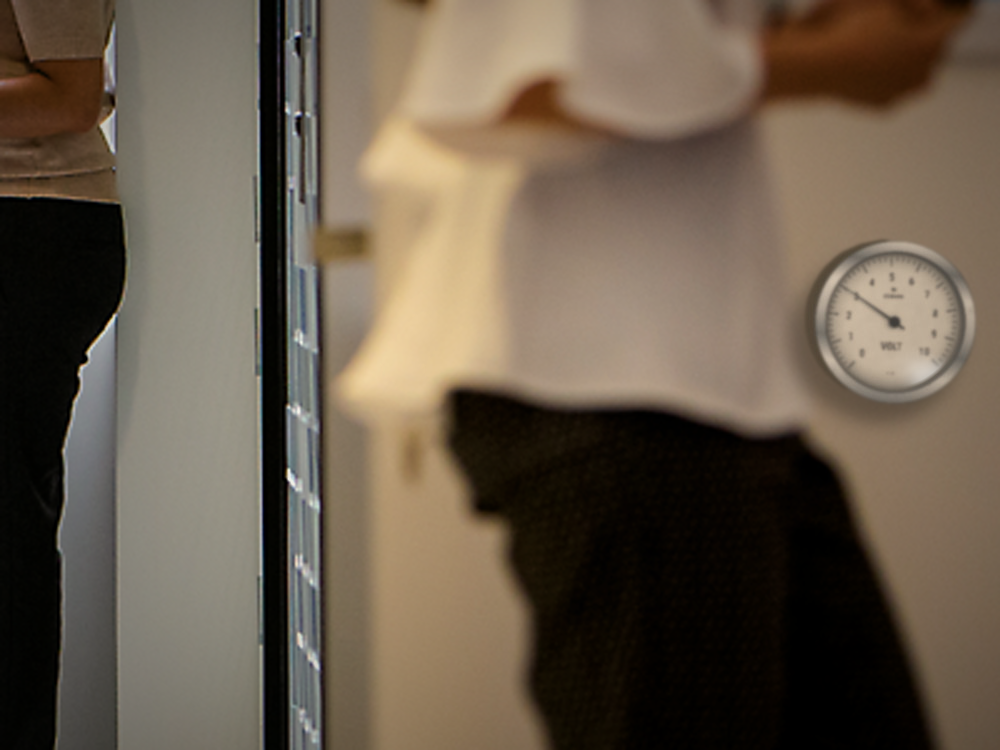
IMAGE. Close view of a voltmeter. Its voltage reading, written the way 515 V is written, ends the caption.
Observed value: 3 V
